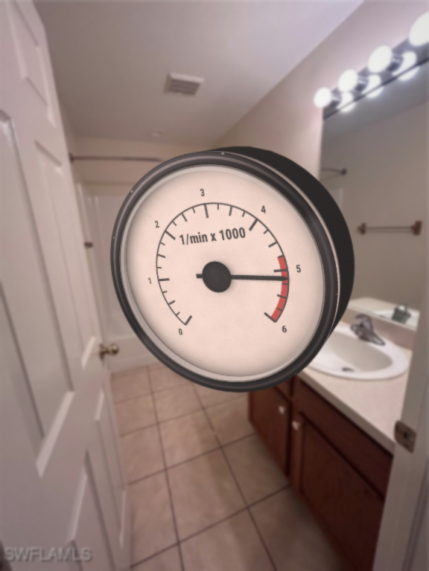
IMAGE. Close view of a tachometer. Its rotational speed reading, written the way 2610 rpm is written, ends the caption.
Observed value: 5125 rpm
